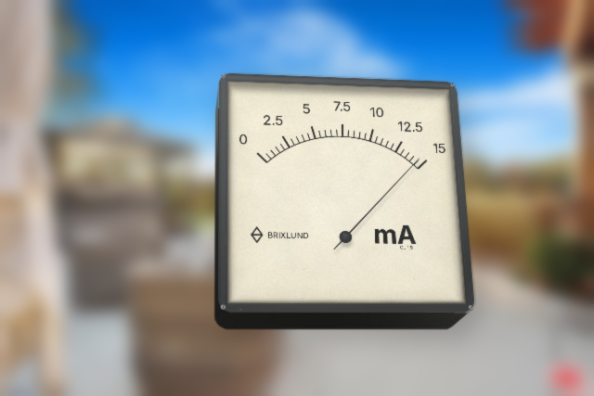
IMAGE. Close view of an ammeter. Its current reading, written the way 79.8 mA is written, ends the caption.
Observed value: 14.5 mA
